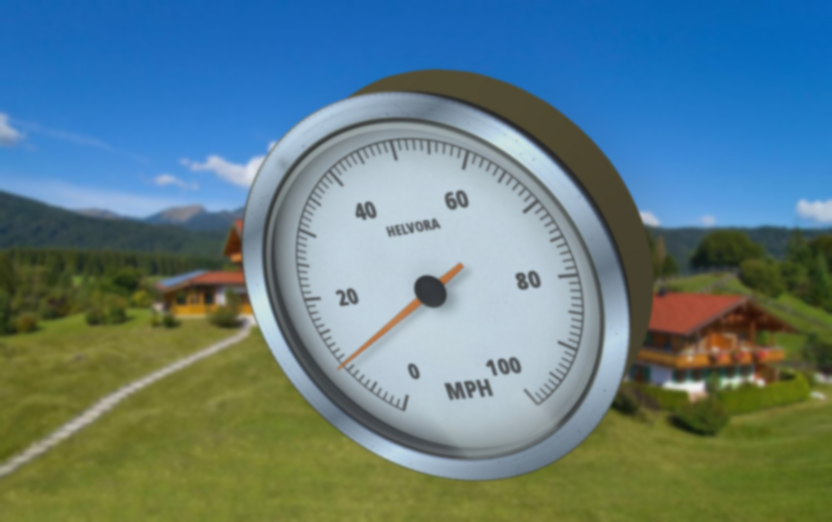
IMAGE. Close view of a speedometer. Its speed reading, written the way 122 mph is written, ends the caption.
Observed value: 10 mph
